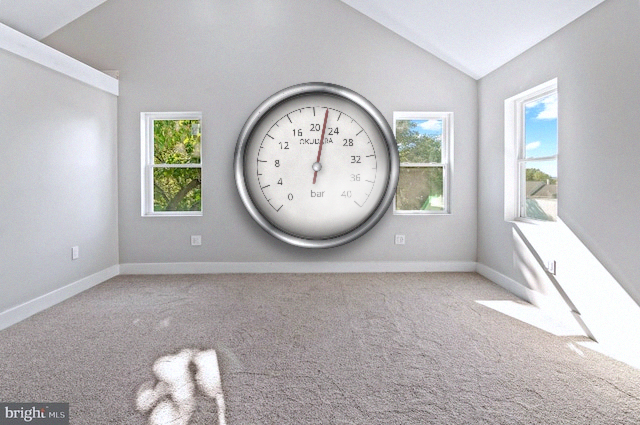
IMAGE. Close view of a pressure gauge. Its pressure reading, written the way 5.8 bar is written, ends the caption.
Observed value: 22 bar
